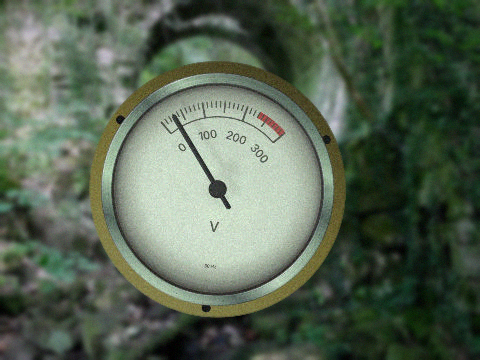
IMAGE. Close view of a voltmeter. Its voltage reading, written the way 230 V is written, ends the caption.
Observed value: 30 V
